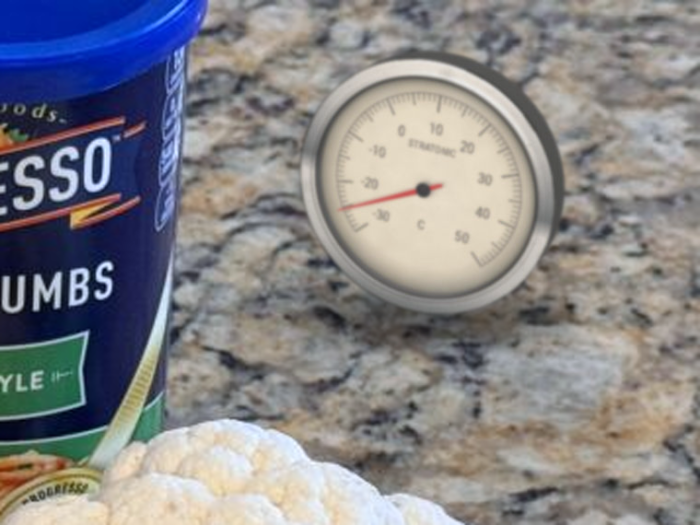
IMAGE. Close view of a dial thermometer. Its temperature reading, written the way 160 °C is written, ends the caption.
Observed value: -25 °C
